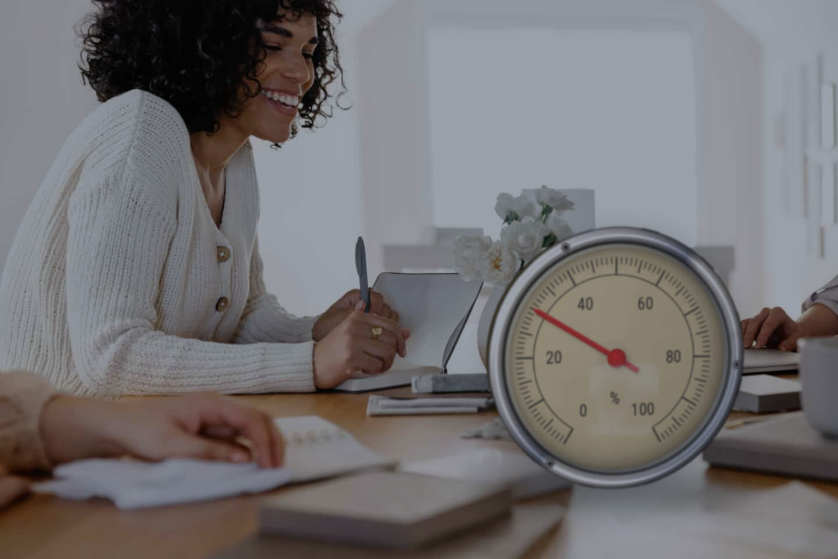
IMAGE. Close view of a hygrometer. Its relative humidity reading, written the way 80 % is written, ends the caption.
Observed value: 30 %
